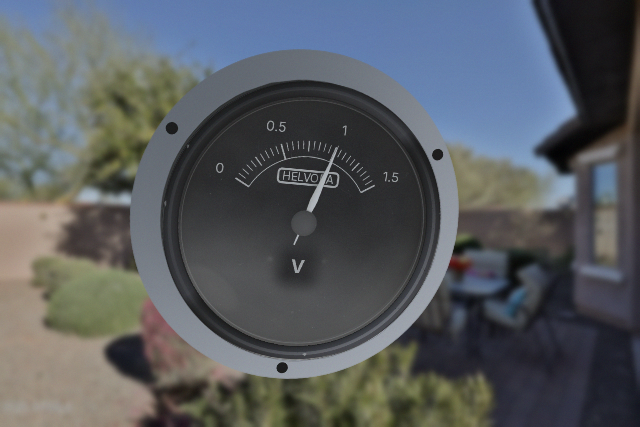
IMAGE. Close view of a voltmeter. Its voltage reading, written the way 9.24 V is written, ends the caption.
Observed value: 1 V
